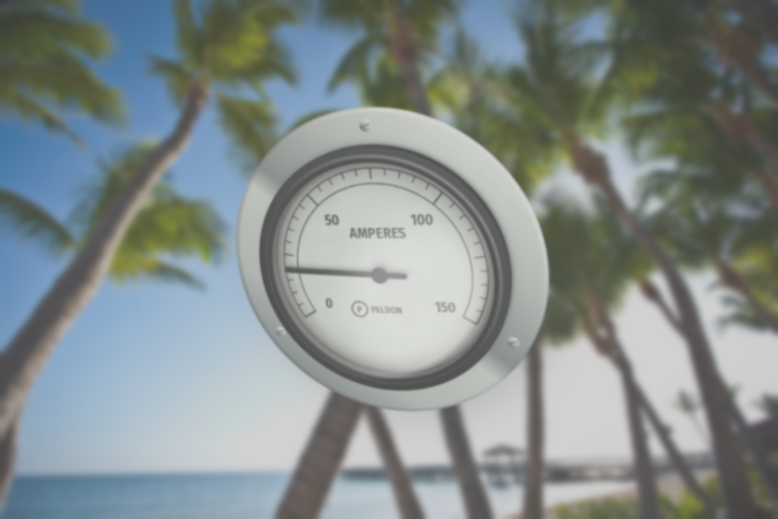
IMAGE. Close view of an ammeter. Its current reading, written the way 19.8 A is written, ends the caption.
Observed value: 20 A
